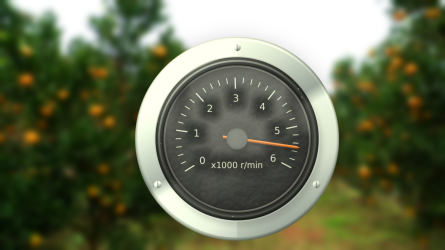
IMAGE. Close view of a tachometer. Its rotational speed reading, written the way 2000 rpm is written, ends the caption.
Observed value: 5500 rpm
